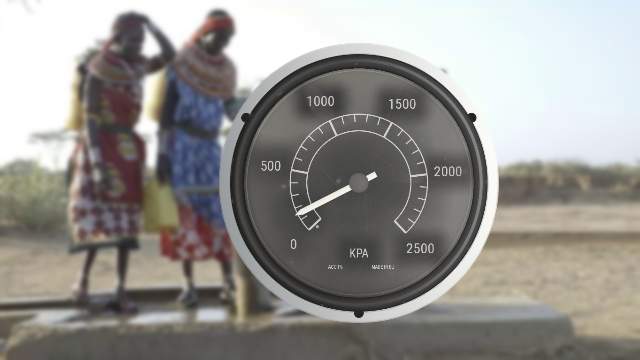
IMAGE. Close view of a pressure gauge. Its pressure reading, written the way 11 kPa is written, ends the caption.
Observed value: 150 kPa
